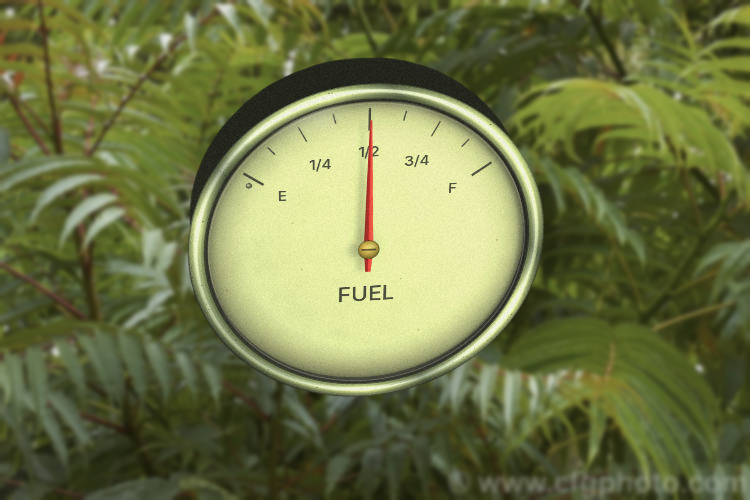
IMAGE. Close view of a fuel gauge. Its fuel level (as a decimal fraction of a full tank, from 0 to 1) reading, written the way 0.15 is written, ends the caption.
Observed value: 0.5
